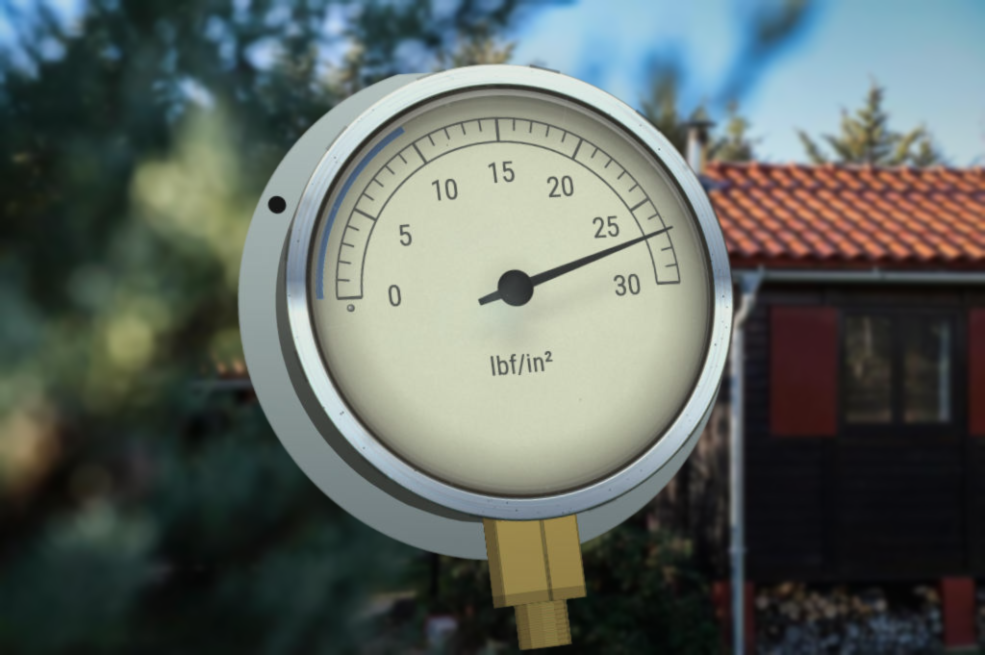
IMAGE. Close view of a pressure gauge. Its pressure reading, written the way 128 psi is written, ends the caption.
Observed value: 27 psi
